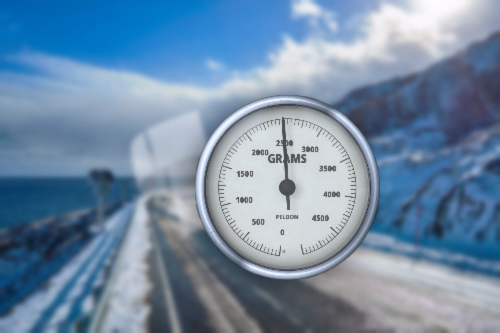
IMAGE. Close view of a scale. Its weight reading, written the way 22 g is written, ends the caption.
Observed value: 2500 g
